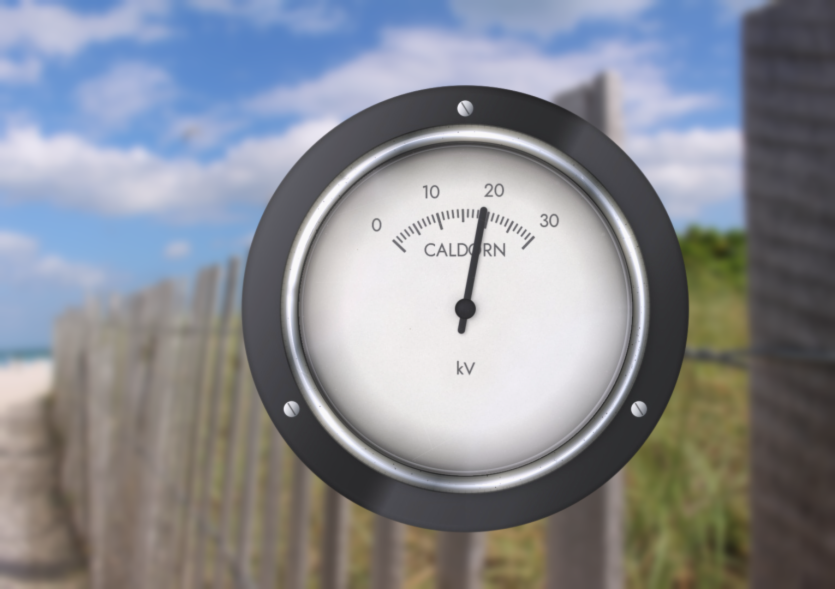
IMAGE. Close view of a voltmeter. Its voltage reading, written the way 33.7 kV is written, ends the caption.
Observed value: 19 kV
